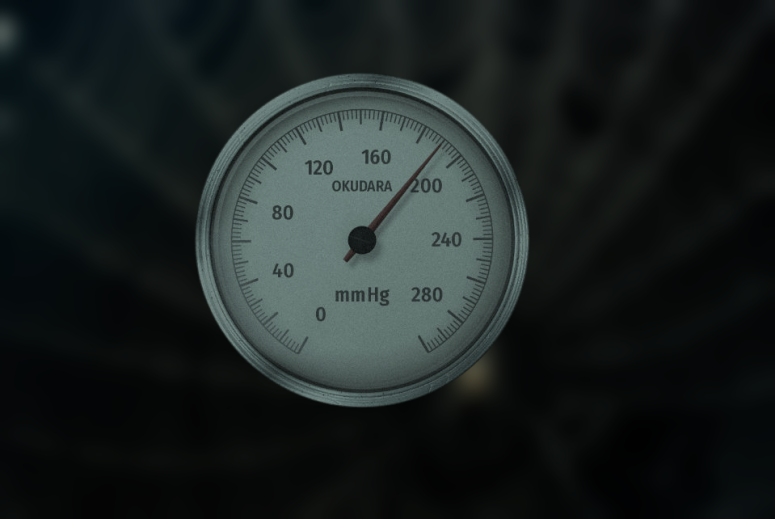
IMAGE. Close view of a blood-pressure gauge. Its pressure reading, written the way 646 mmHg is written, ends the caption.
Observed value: 190 mmHg
